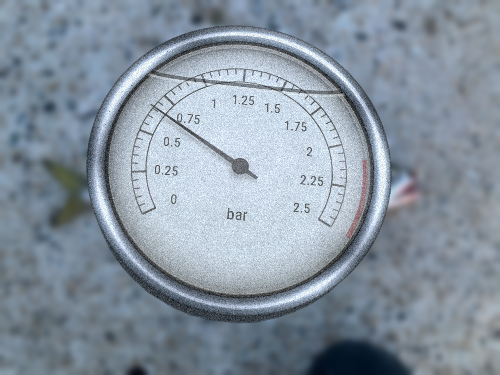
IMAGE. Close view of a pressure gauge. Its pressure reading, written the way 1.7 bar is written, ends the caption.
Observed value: 0.65 bar
